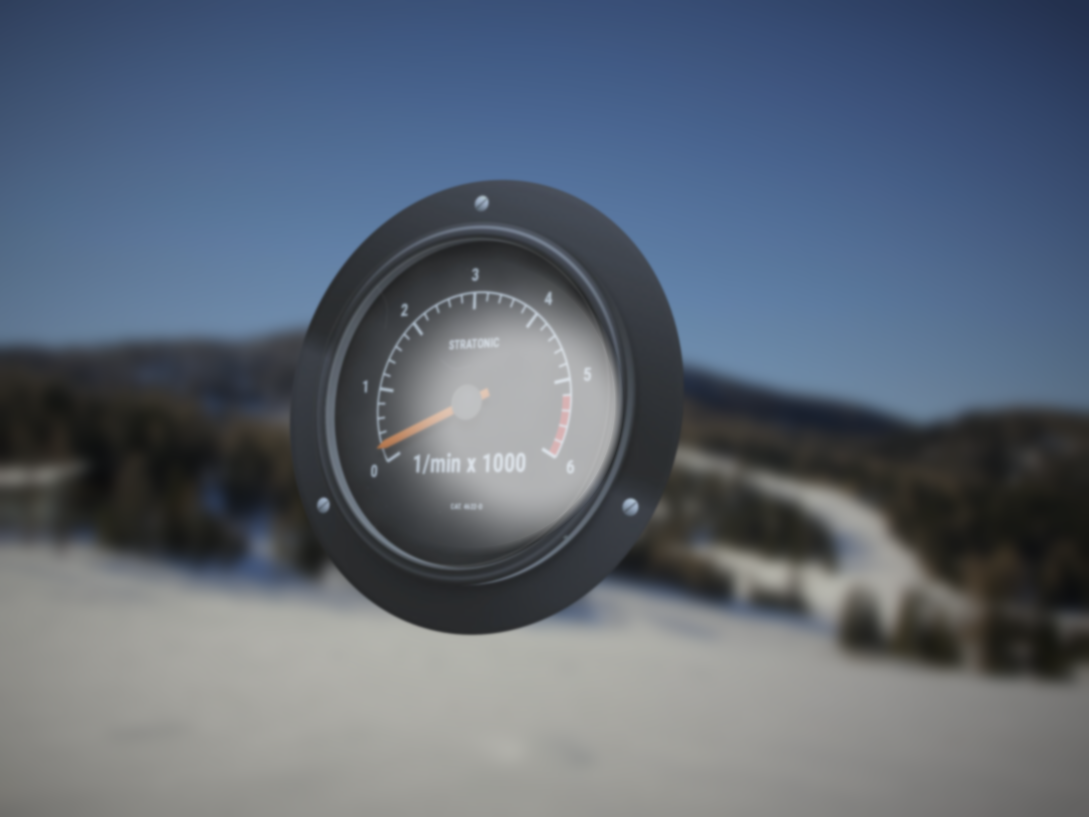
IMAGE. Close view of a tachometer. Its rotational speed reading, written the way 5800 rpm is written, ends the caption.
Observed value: 200 rpm
